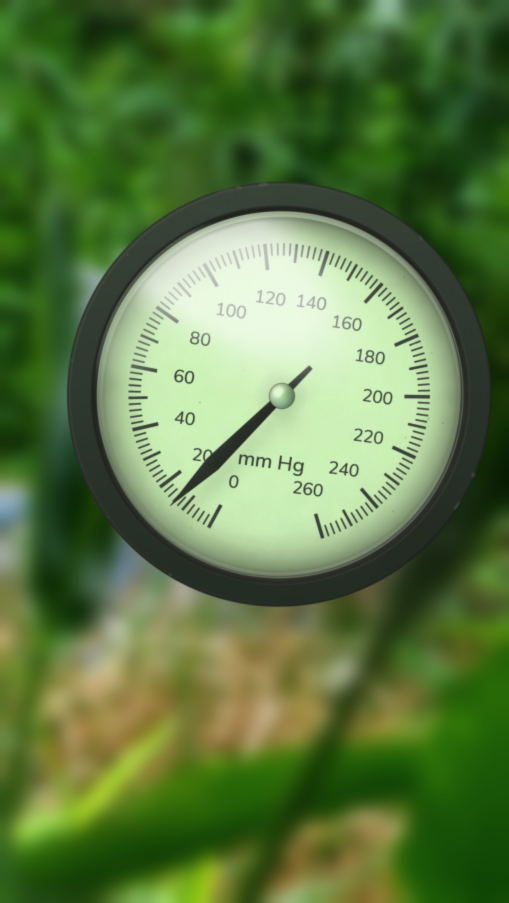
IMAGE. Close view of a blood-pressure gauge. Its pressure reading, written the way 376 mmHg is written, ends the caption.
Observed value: 14 mmHg
